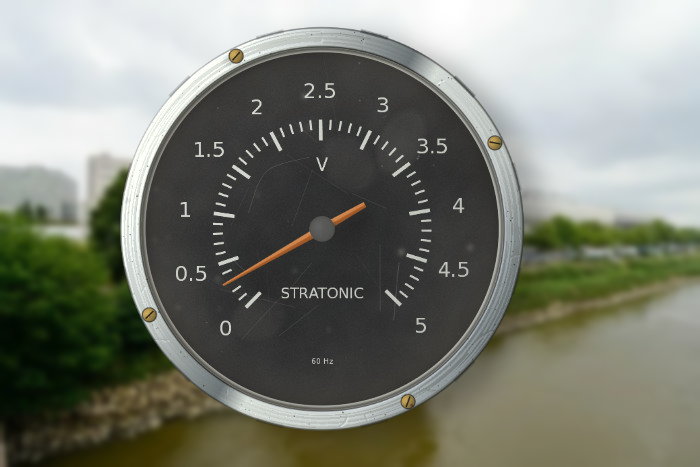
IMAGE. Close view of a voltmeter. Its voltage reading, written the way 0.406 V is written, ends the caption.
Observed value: 0.3 V
